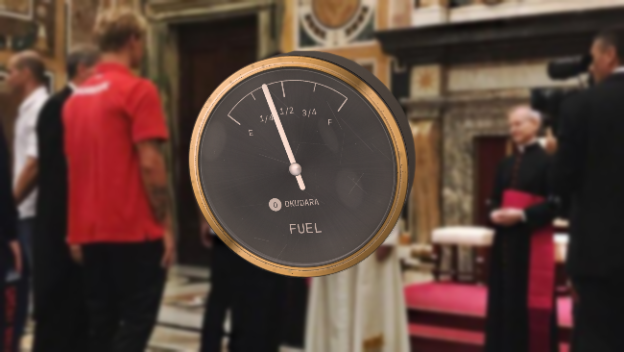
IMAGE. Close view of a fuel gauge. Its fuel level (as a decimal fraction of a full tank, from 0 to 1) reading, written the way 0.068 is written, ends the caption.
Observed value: 0.375
